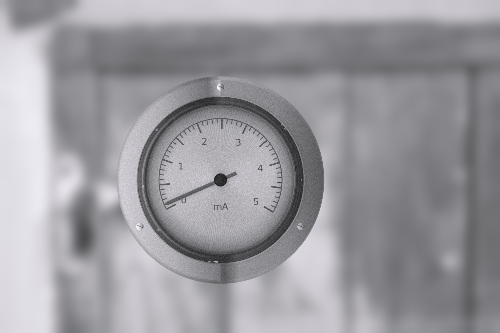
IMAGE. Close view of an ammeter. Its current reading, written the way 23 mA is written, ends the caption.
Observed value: 0.1 mA
